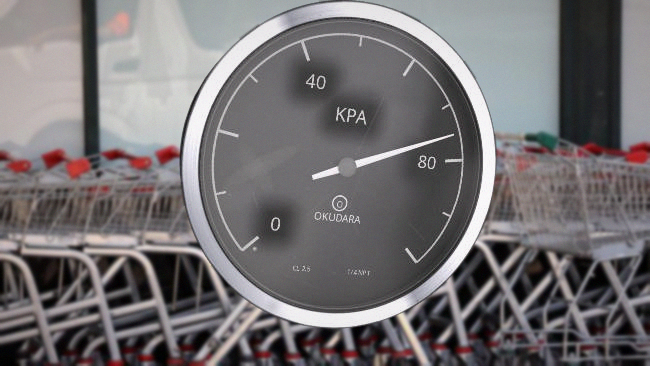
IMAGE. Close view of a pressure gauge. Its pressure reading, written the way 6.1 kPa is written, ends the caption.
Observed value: 75 kPa
